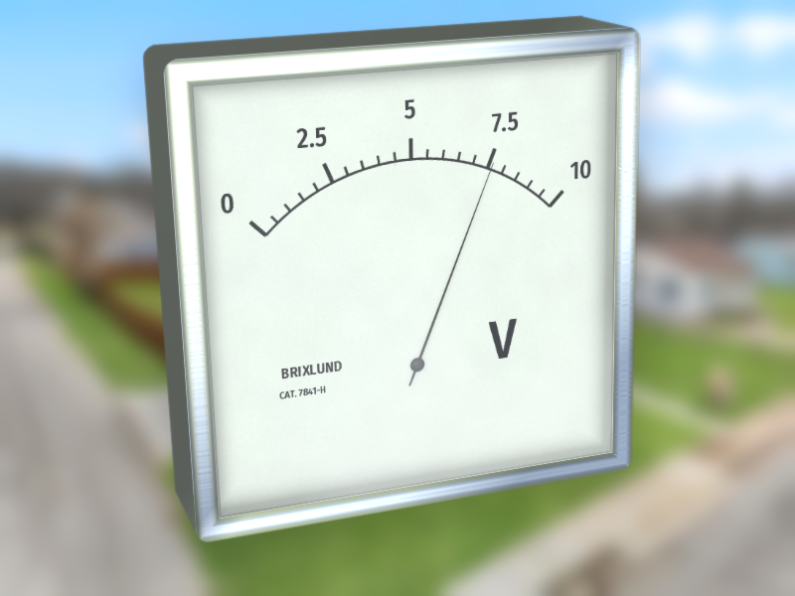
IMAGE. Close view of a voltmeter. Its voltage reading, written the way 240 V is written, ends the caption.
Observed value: 7.5 V
